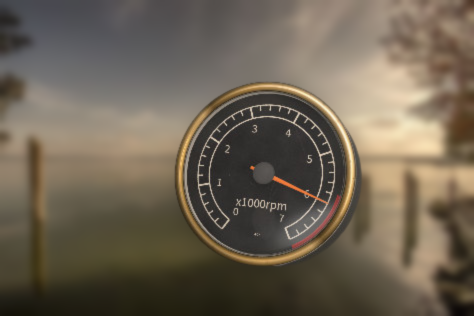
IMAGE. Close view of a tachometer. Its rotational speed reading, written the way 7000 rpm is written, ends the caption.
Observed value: 6000 rpm
